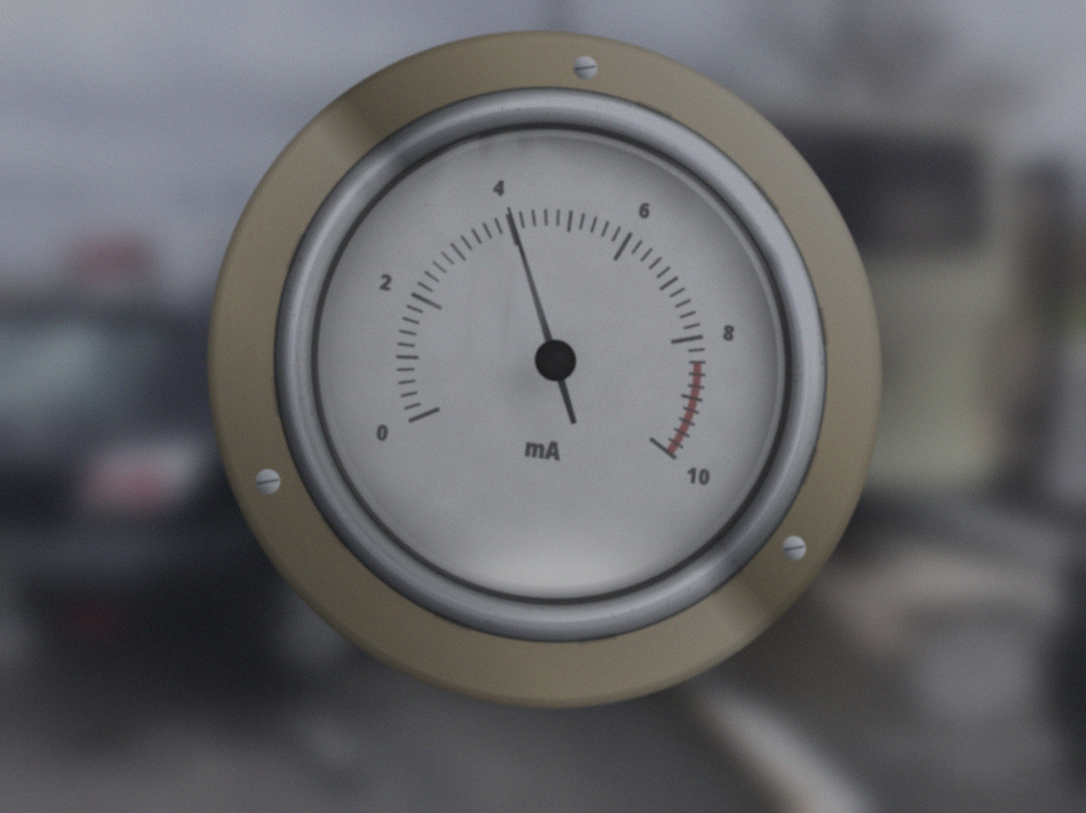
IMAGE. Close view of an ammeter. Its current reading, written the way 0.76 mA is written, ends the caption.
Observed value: 4 mA
